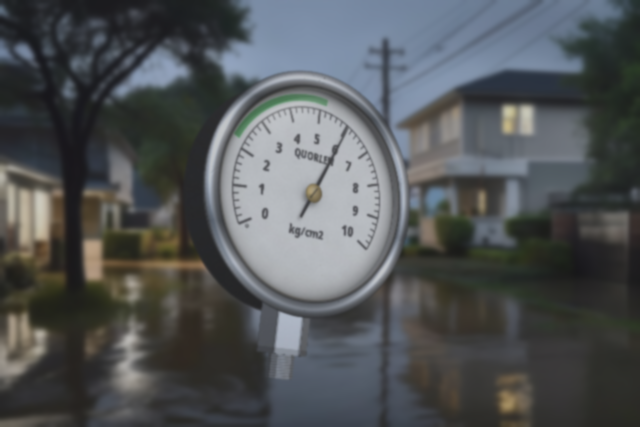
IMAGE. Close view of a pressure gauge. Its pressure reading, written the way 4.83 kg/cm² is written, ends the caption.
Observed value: 6 kg/cm²
